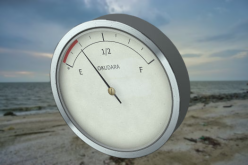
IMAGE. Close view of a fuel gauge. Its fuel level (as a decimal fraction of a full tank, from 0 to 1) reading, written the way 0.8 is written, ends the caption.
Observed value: 0.25
